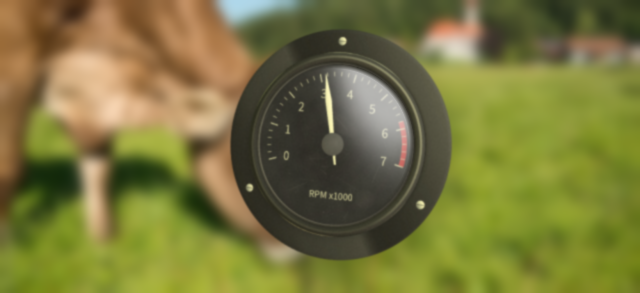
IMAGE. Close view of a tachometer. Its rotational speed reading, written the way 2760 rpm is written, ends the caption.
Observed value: 3200 rpm
